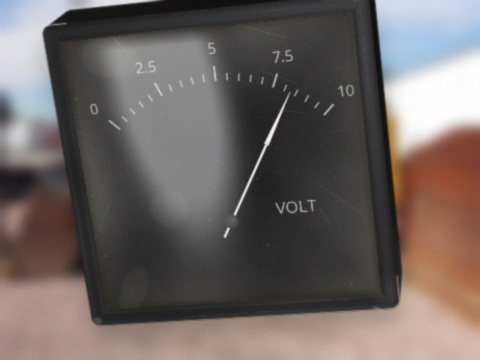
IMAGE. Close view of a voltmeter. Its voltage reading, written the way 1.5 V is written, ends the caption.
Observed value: 8.25 V
